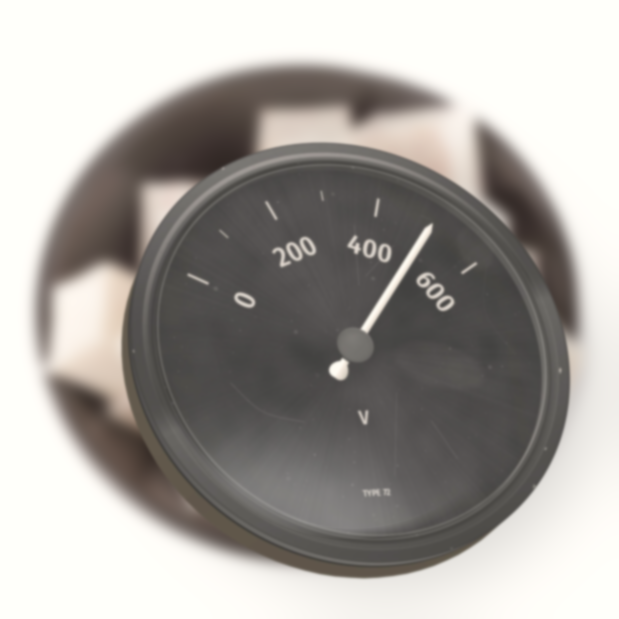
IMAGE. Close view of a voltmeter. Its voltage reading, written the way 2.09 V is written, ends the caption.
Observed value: 500 V
